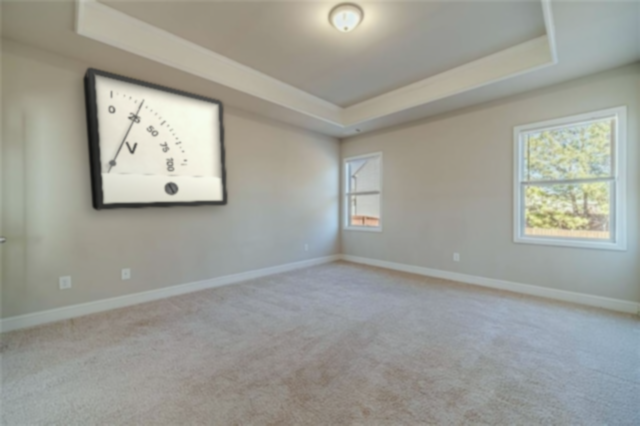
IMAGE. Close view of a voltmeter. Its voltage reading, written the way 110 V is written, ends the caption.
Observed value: 25 V
